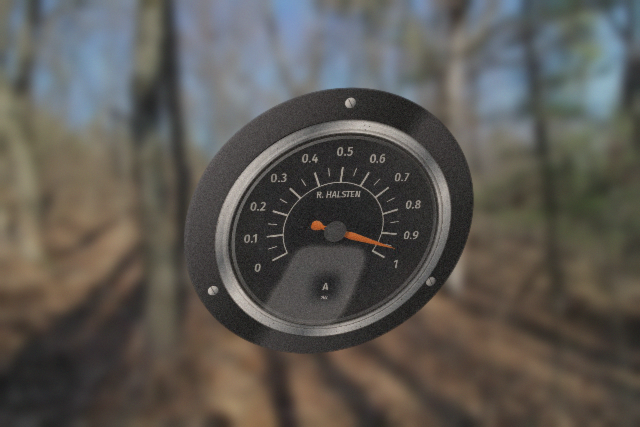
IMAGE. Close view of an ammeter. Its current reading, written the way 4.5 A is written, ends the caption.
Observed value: 0.95 A
